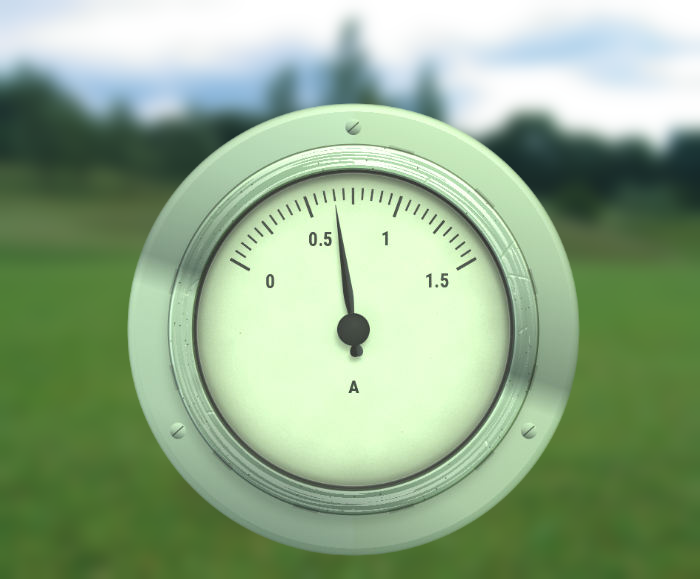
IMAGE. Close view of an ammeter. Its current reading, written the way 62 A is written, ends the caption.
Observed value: 0.65 A
